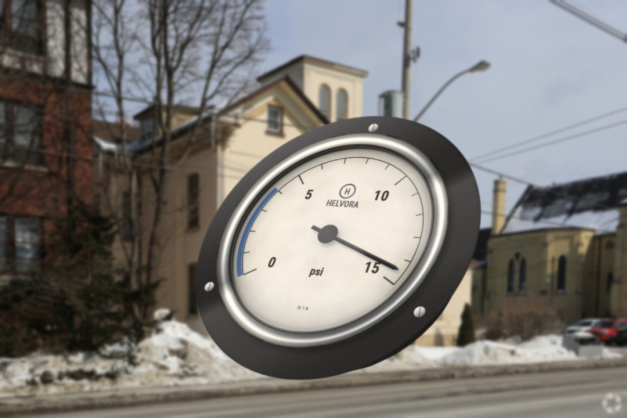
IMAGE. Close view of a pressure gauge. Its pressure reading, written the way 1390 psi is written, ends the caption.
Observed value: 14.5 psi
